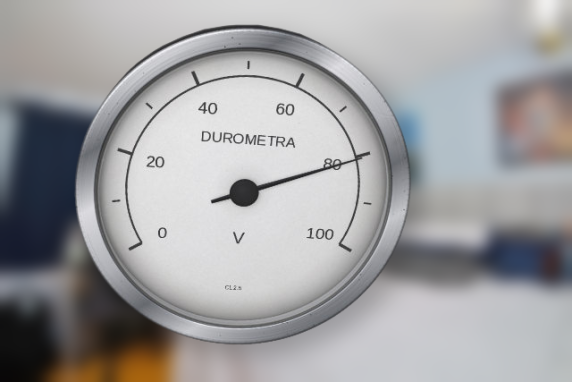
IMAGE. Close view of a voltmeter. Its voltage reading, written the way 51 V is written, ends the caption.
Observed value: 80 V
